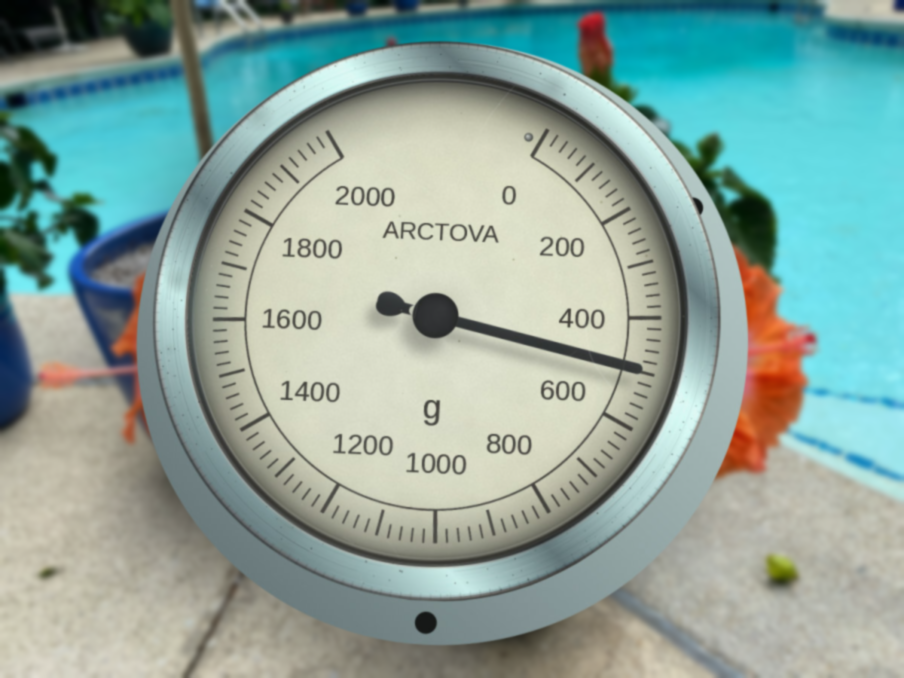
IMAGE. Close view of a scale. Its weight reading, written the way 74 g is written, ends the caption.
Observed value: 500 g
